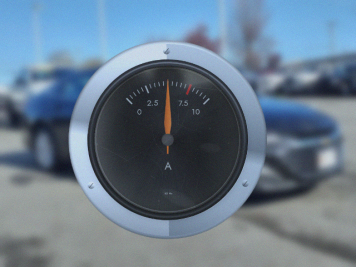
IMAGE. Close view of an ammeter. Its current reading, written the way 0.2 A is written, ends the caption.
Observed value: 5 A
